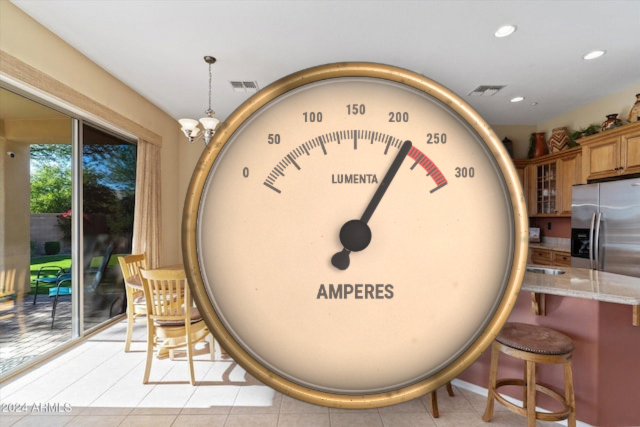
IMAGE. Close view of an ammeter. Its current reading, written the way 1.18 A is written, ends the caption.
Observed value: 225 A
